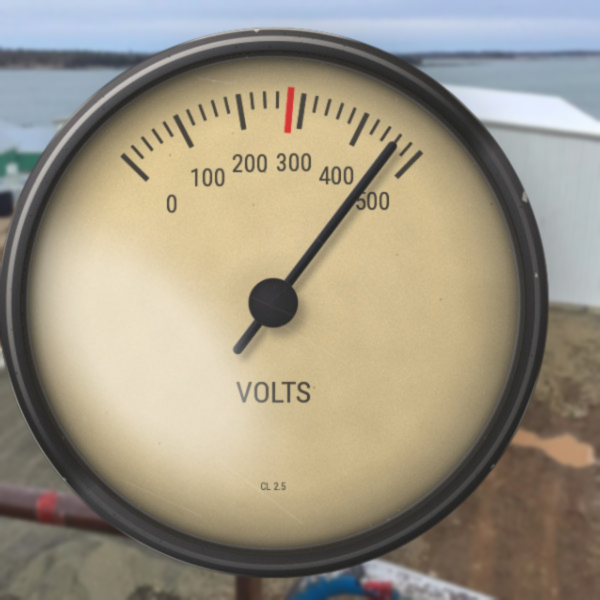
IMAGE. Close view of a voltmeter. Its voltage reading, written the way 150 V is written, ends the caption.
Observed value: 460 V
